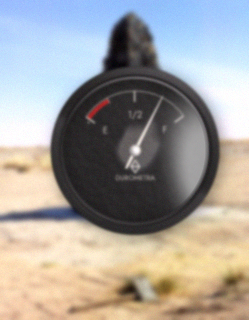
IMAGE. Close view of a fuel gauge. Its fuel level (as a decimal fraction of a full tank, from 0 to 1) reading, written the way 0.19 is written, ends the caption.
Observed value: 0.75
